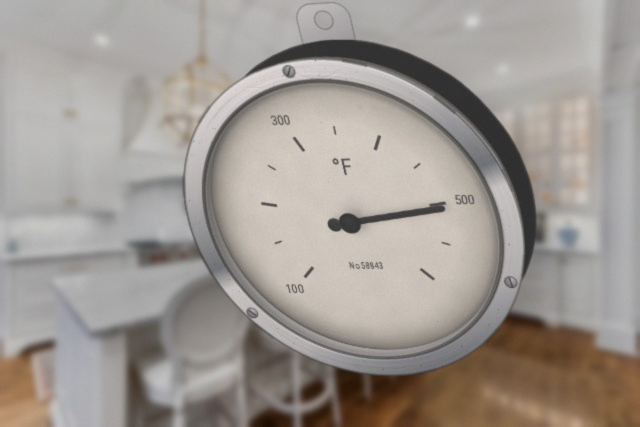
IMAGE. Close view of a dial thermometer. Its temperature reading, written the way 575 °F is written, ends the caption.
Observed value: 500 °F
